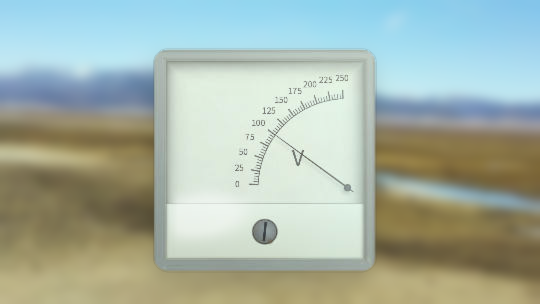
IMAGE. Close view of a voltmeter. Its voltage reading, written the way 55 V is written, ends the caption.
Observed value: 100 V
